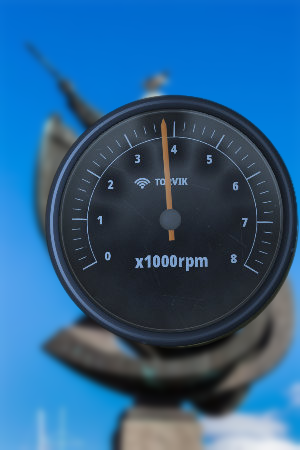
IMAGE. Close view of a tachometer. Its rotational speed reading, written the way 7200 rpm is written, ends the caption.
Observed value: 3800 rpm
